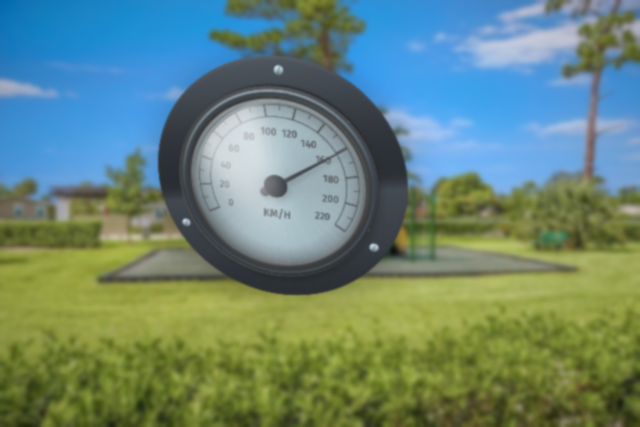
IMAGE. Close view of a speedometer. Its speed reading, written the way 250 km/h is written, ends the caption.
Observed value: 160 km/h
